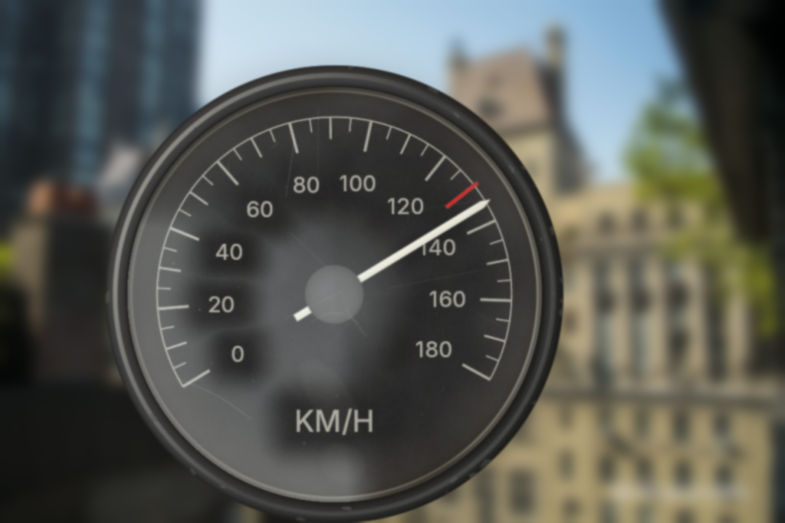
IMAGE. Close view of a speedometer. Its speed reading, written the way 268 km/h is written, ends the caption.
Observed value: 135 km/h
